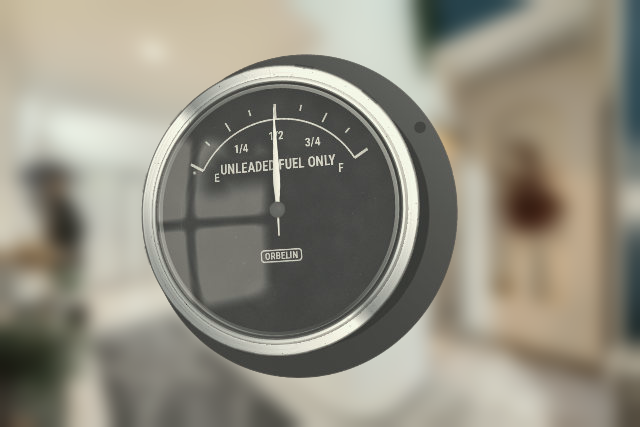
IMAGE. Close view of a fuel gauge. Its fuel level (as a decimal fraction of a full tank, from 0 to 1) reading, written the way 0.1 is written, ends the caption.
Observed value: 0.5
